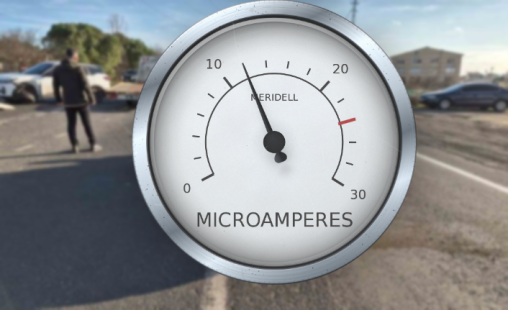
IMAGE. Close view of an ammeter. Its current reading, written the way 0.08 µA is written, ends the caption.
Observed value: 12 µA
